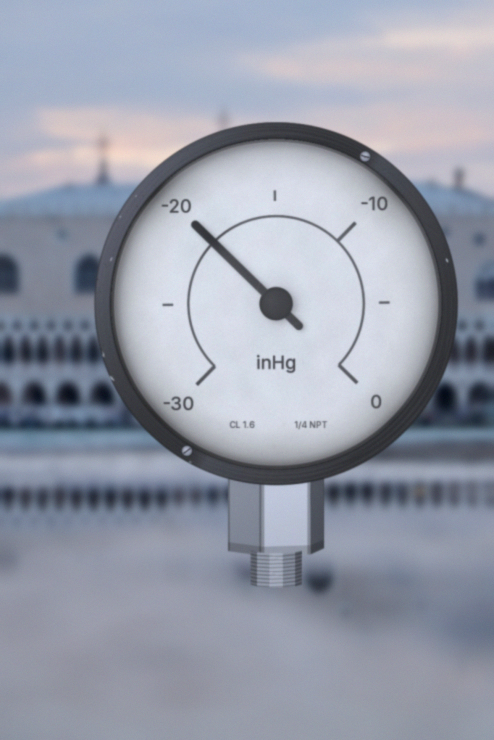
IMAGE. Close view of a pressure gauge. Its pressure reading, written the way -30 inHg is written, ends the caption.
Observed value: -20 inHg
